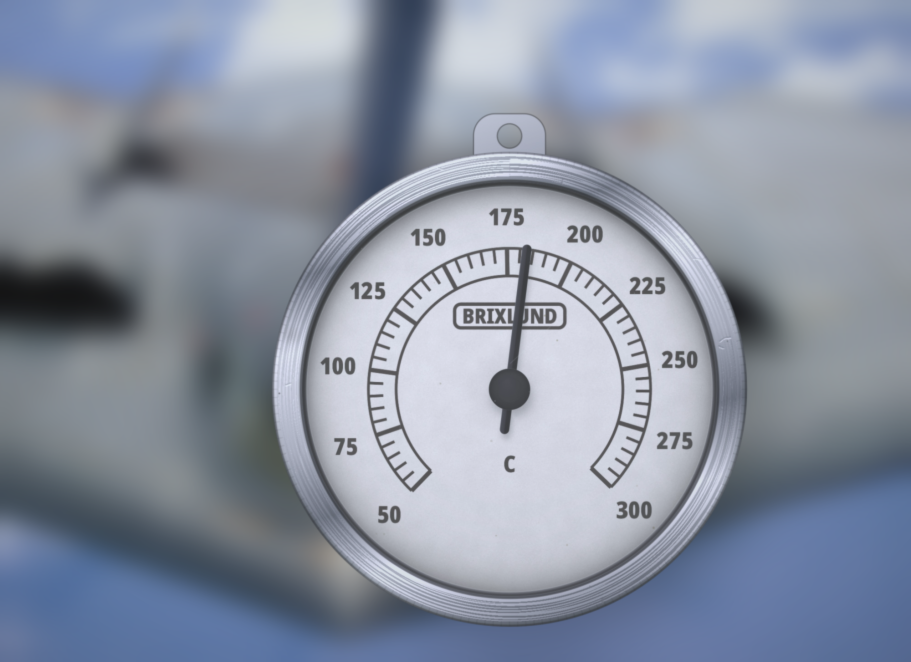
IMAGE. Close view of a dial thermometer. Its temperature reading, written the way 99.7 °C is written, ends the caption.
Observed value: 182.5 °C
